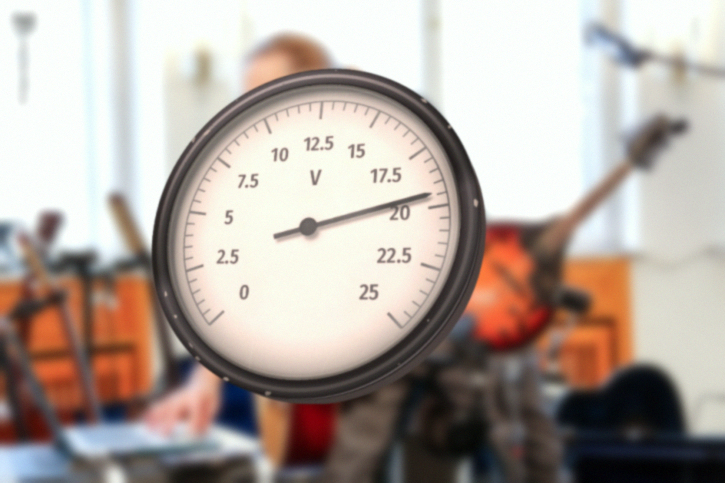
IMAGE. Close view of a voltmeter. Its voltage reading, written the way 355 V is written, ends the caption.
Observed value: 19.5 V
